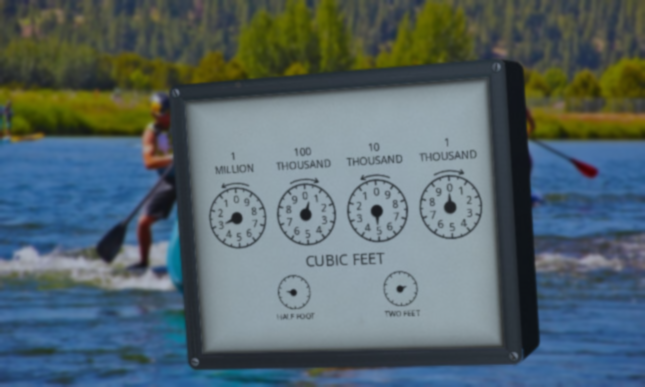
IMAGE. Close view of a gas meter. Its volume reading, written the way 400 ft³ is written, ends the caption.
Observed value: 305000 ft³
